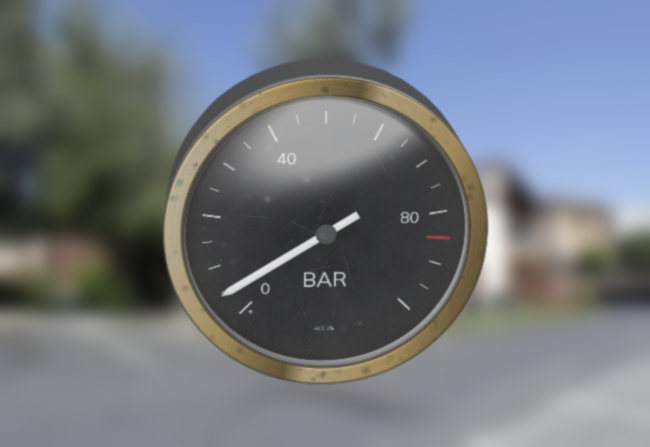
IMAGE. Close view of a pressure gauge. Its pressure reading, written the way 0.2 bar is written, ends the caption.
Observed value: 5 bar
